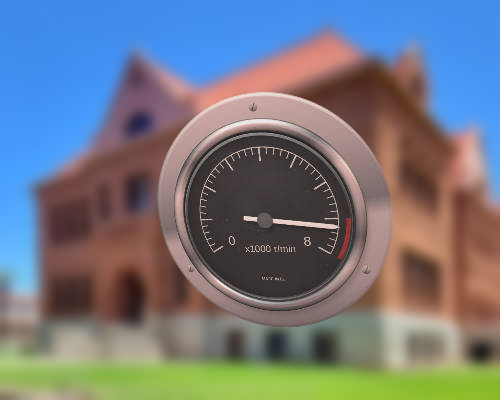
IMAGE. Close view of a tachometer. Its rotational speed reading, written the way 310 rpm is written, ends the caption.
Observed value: 7200 rpm
